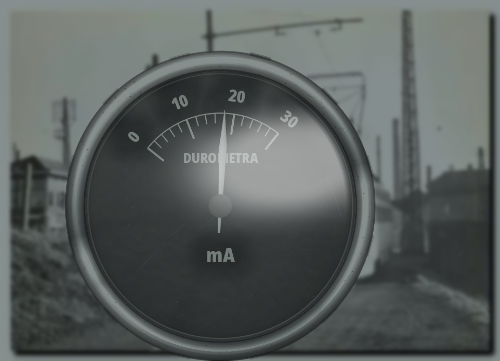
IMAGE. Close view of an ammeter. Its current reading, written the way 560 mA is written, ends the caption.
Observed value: 18 mA
